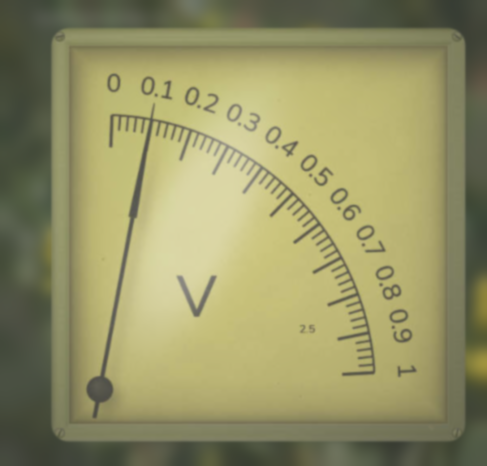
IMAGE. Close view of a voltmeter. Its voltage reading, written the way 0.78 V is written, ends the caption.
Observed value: 0.1 V
